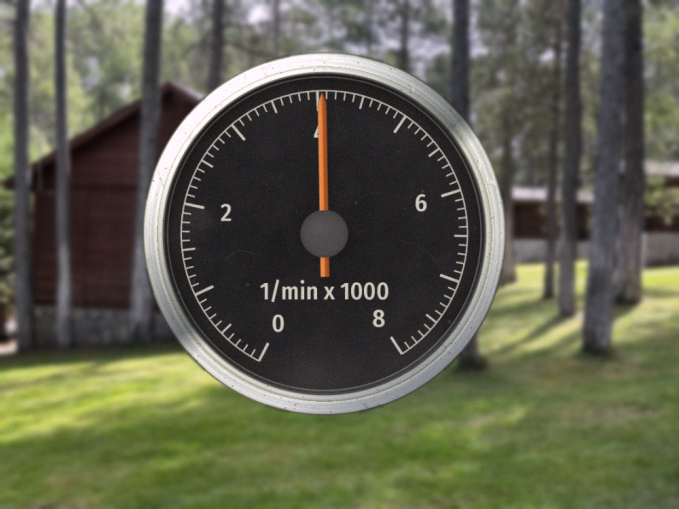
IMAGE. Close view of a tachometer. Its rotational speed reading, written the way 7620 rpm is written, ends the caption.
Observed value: 4050 rpm
